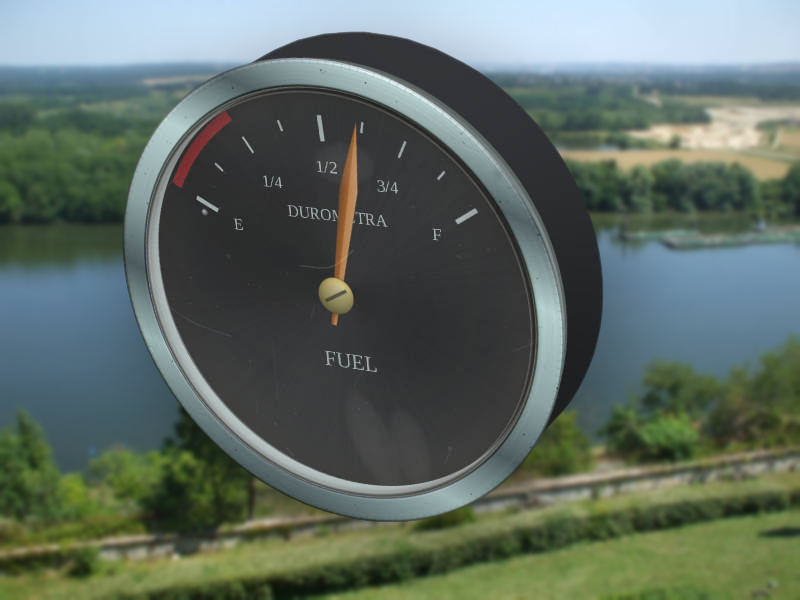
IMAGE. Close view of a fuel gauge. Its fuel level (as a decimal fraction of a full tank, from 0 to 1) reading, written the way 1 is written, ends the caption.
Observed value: 0.625
